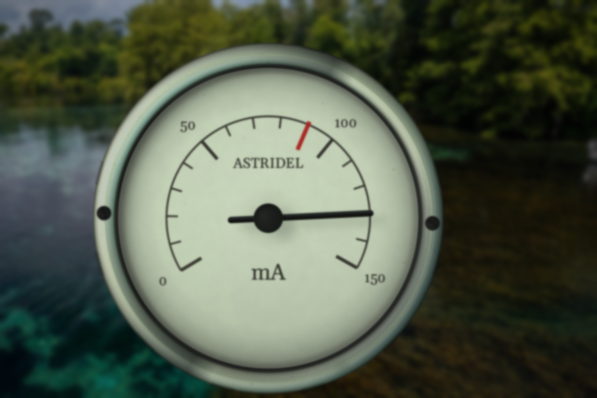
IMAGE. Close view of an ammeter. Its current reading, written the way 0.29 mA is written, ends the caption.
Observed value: 130 mA
